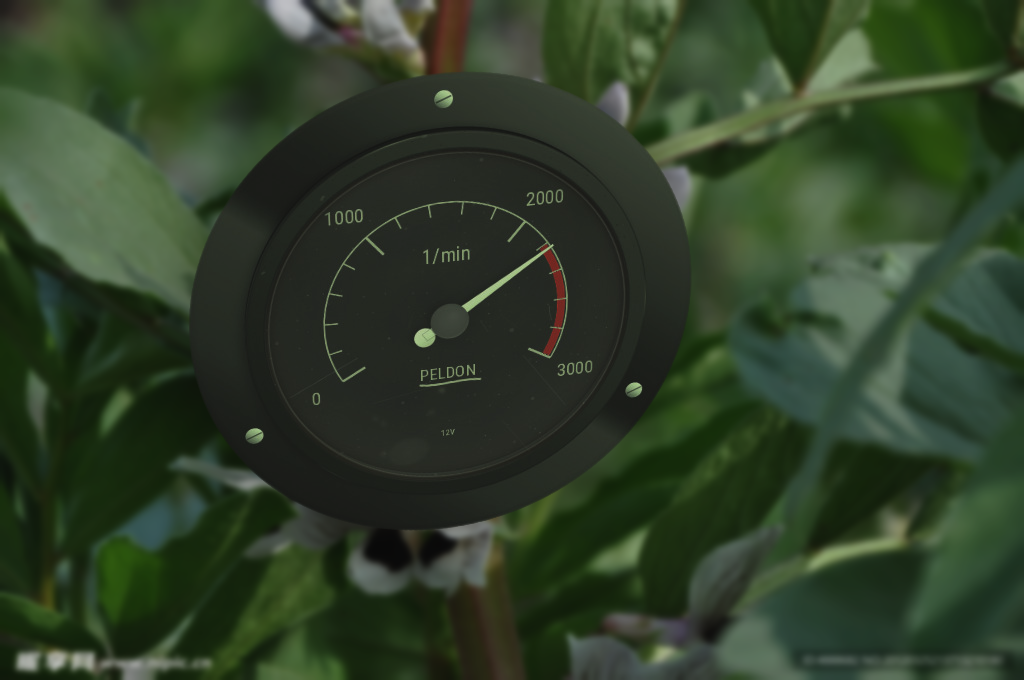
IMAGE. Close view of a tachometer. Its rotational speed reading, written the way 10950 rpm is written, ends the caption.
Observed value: 2200 rpm
